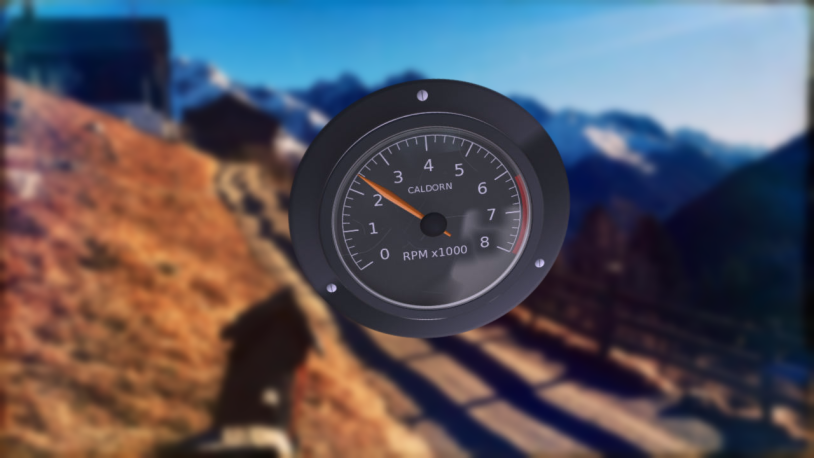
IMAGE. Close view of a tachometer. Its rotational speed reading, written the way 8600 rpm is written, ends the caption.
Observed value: 2400 rpm
